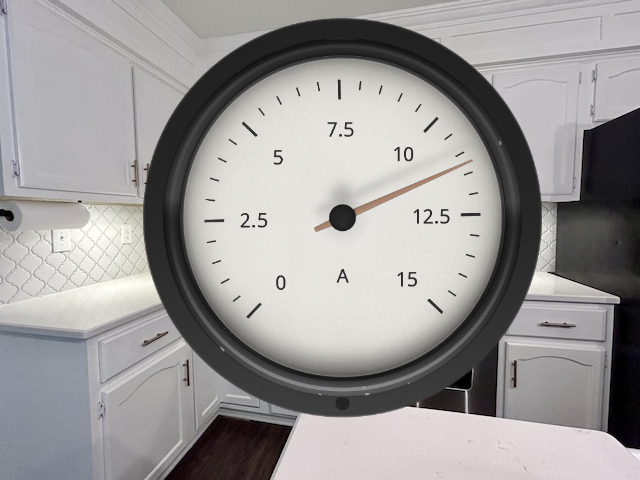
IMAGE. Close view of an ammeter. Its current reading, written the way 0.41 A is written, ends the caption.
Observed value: 11.25 A
